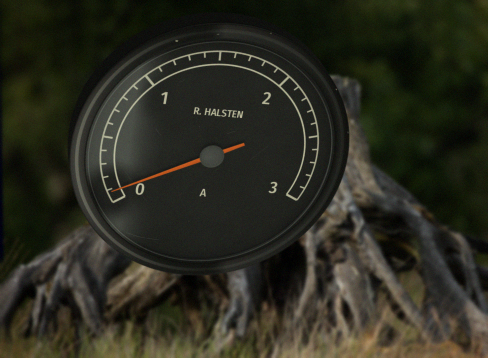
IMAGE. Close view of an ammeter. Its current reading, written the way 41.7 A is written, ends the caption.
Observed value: 0.1 A
